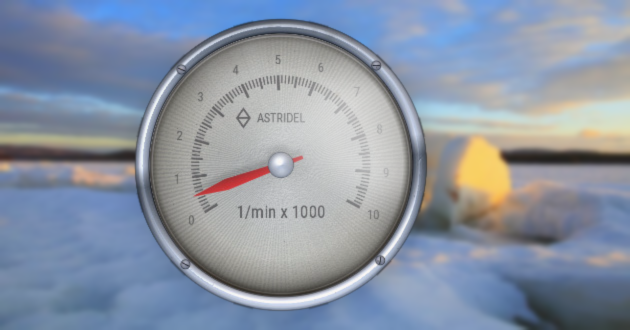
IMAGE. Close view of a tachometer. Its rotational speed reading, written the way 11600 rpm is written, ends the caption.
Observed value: 500 rpm
